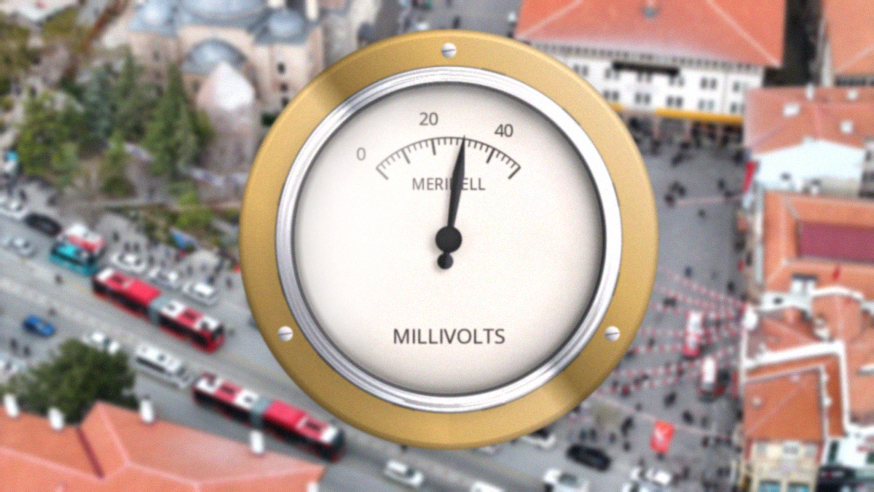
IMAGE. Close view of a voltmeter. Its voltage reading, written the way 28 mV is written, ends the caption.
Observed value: 30 mV
